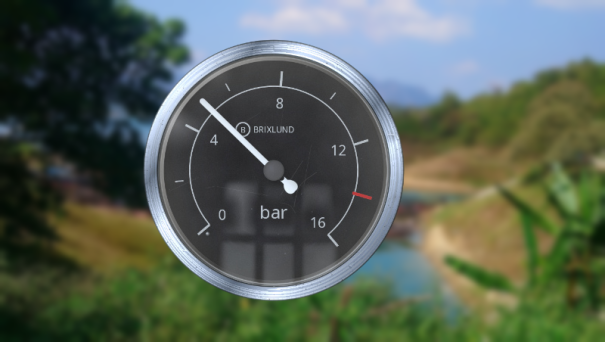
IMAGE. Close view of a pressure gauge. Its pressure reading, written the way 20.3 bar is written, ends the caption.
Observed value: 5 bar
